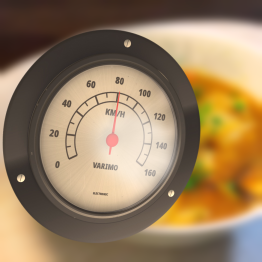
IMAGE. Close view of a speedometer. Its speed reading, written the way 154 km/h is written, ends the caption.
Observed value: 80 km/h
